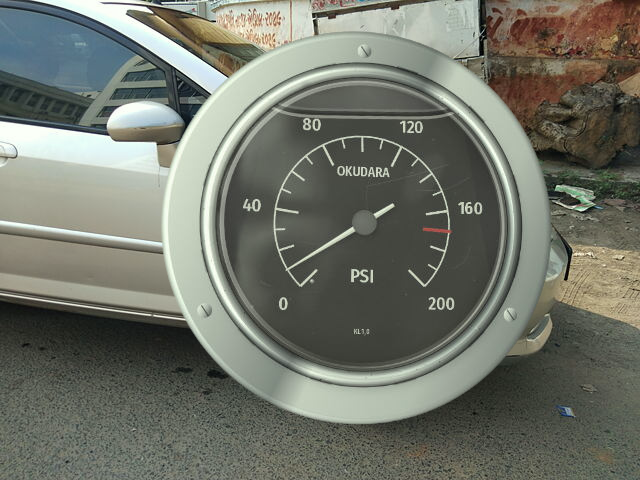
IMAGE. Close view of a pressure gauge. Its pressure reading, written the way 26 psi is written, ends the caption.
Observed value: 10 psi
